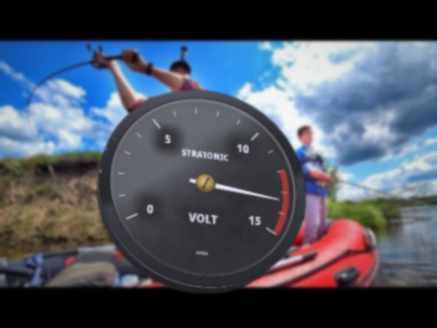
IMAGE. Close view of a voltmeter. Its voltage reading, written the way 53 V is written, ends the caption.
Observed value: 13.5 V
